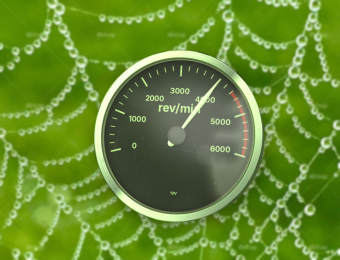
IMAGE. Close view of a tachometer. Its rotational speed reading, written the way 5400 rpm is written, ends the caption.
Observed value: 4000 rpm
